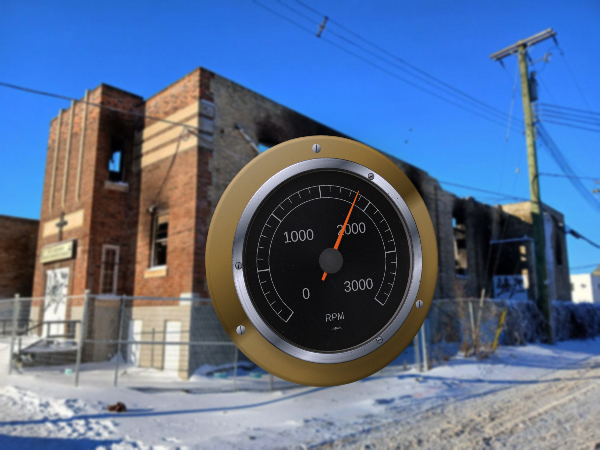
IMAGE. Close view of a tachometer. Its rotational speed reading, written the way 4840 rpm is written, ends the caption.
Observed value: 1850 rpm
